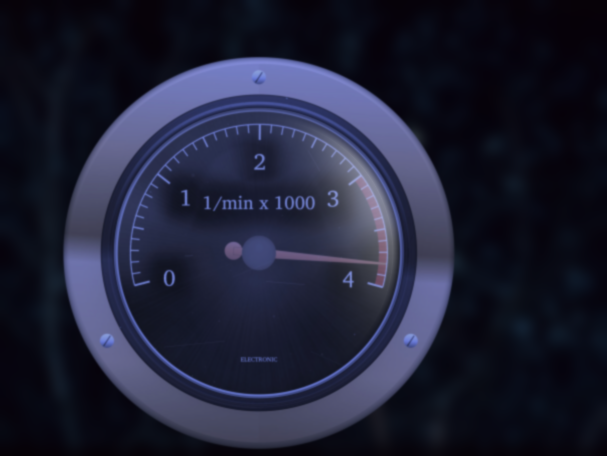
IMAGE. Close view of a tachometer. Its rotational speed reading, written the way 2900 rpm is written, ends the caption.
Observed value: 3800 rpm
